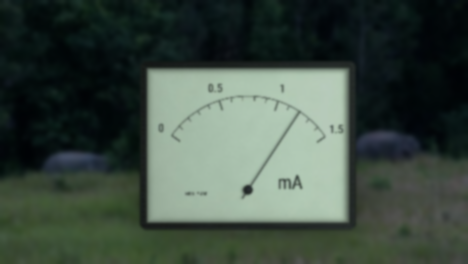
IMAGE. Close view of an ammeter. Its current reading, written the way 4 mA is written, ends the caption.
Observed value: 1.2 mA
